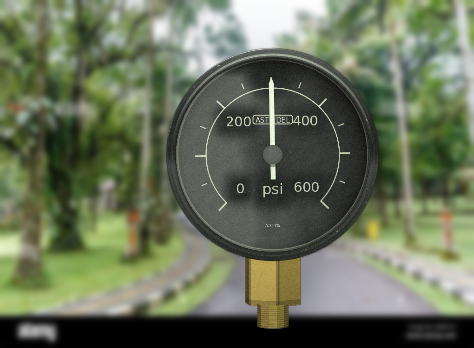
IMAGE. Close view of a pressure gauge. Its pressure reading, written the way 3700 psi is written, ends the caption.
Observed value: 300 psi
